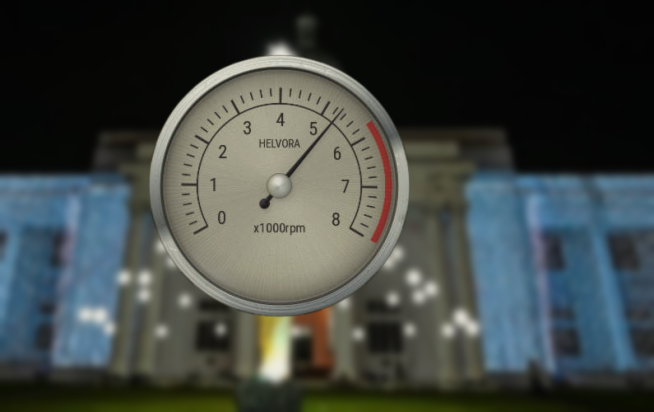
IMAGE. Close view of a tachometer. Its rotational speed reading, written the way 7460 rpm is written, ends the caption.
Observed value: 5300 rpm
